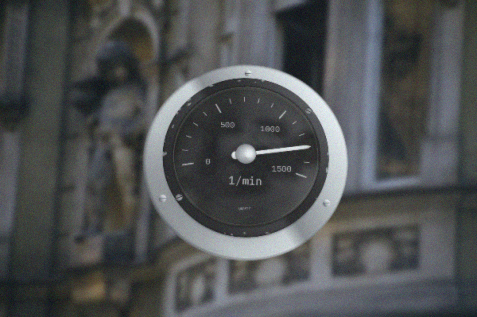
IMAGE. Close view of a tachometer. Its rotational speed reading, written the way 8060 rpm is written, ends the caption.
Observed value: 1300 rpm
